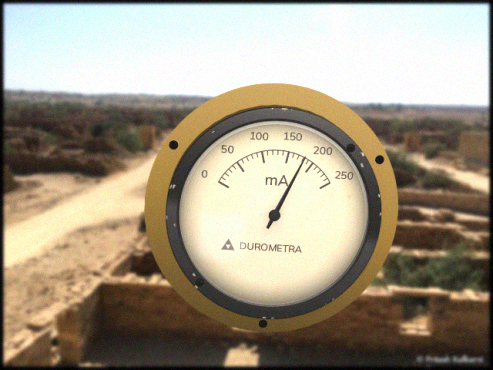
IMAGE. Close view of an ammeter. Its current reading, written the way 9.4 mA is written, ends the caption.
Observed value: 180 mA
